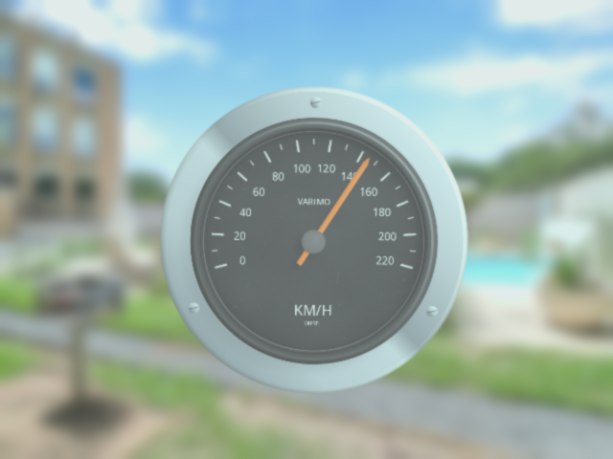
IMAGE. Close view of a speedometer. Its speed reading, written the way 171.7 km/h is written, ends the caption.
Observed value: 145 km/h
